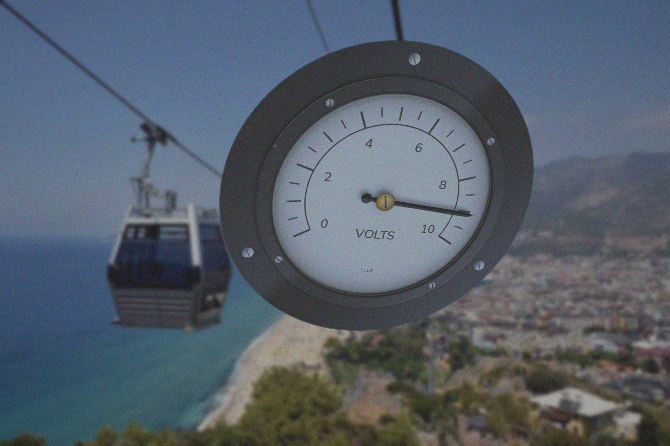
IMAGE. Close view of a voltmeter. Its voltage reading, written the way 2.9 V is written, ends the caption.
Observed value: 9 V
